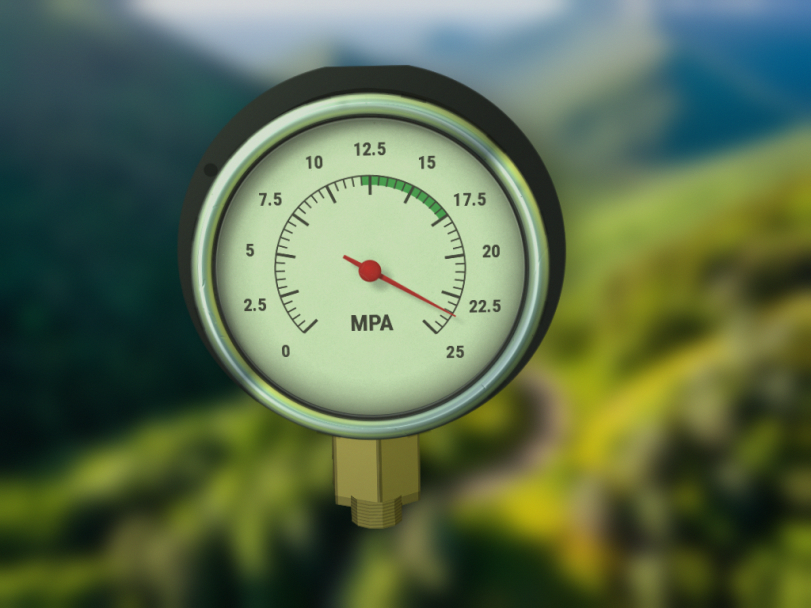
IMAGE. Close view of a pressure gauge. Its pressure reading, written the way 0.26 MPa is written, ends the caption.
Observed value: 23.5 MPa
